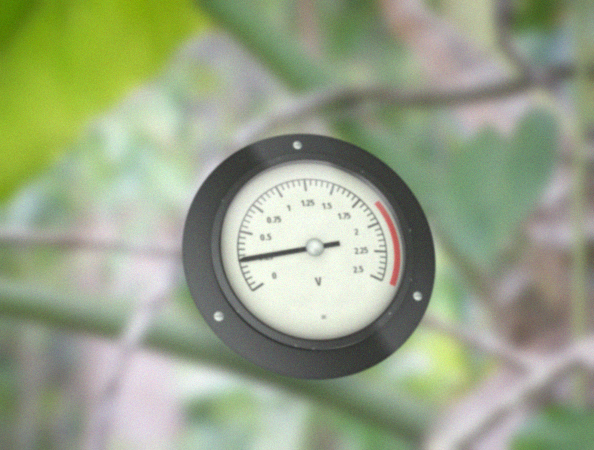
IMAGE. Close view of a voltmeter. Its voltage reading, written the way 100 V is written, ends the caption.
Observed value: 0.25 V
